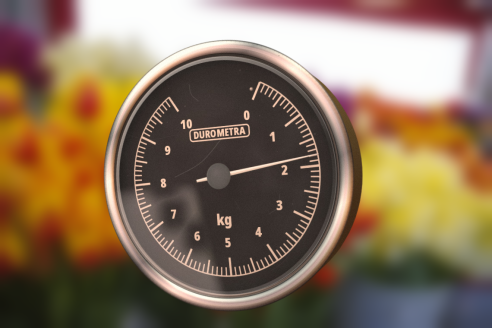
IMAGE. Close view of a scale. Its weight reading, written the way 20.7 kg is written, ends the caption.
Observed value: 1.8 kg
